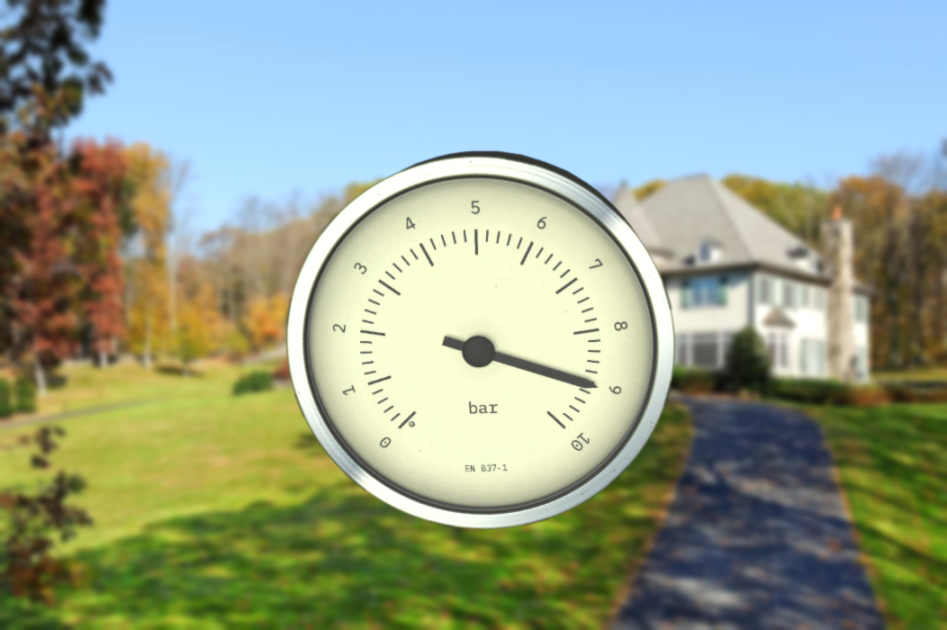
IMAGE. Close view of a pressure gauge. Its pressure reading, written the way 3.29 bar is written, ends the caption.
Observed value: 9 bar
